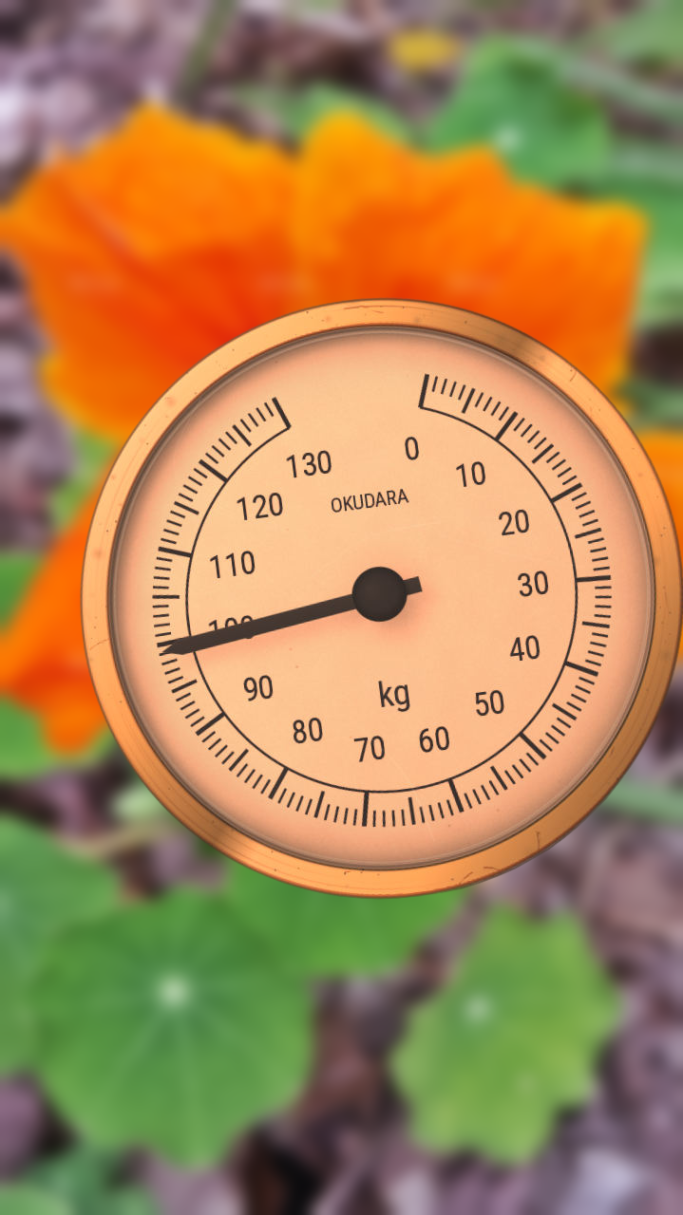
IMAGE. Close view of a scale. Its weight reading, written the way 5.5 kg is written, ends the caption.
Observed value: 99 kg
